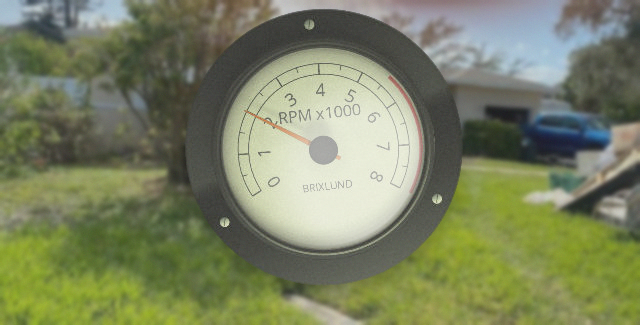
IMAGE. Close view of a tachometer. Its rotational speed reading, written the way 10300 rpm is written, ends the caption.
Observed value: 2000 rpm
